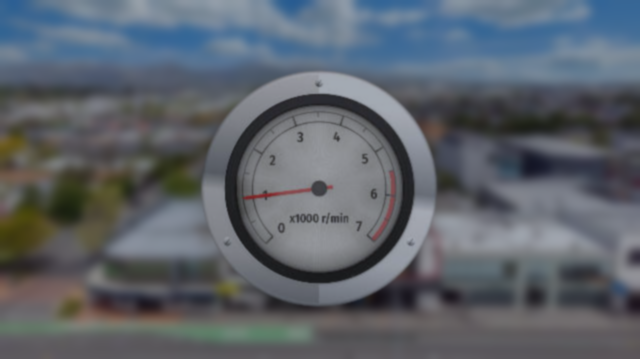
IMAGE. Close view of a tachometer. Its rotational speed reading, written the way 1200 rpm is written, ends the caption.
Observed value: 1000 rpm
